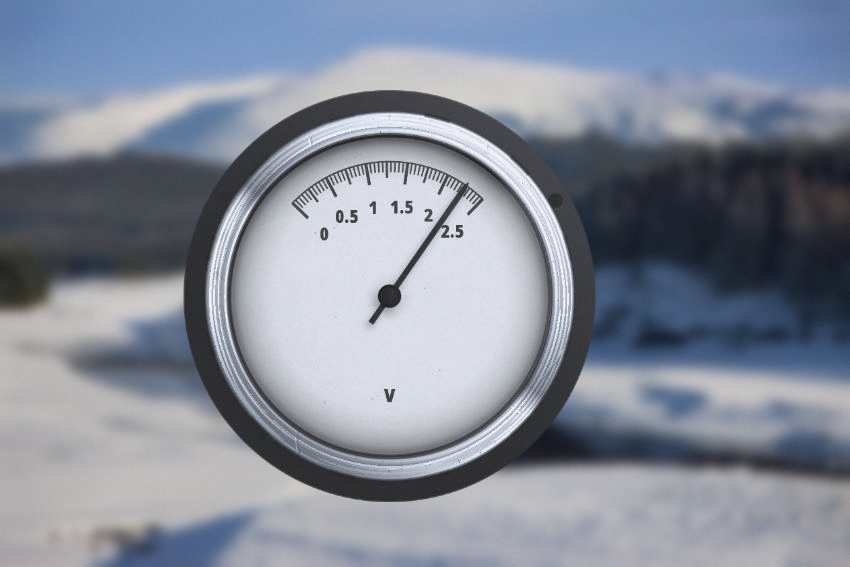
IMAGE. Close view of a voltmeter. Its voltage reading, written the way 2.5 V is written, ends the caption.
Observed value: 2.25 V
